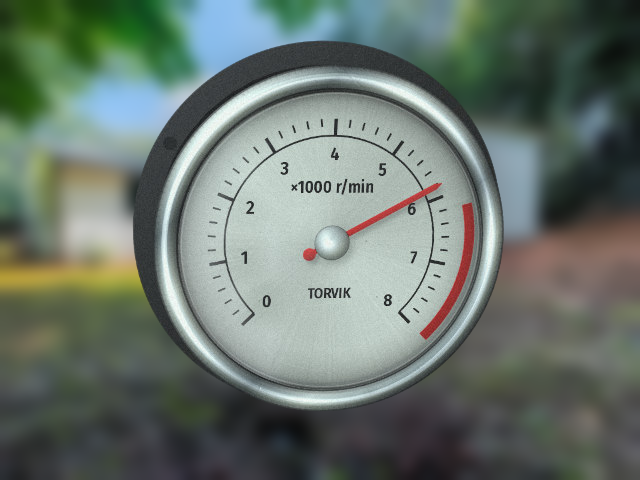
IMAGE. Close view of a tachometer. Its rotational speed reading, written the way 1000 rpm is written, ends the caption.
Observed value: 5800 rpm
